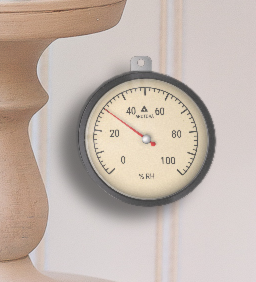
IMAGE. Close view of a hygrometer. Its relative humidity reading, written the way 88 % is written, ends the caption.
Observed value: 30 %
